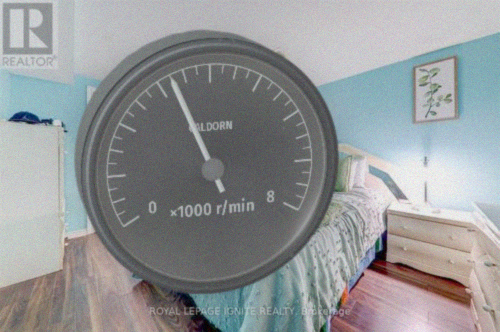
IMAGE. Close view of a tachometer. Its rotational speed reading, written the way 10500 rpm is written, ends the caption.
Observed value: 3250 rpm
